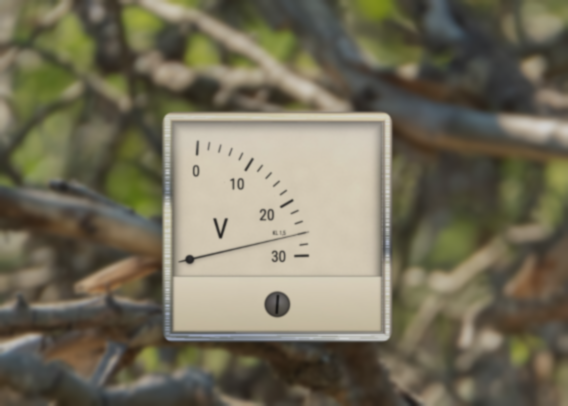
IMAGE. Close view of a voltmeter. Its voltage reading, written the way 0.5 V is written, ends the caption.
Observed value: 26 V
